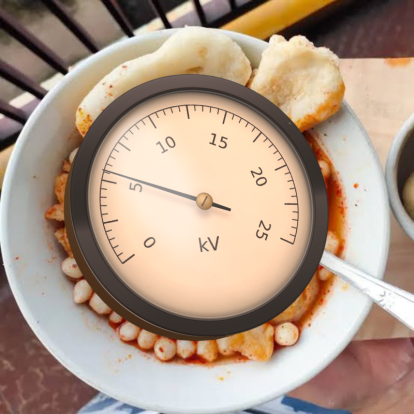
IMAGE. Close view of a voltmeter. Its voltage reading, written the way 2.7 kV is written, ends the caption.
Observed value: 5.5 kV
